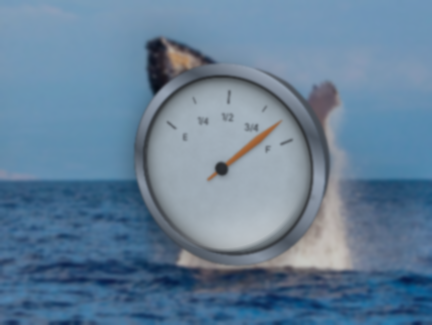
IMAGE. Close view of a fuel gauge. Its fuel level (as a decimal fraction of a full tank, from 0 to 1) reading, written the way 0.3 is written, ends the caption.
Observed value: 0.875
